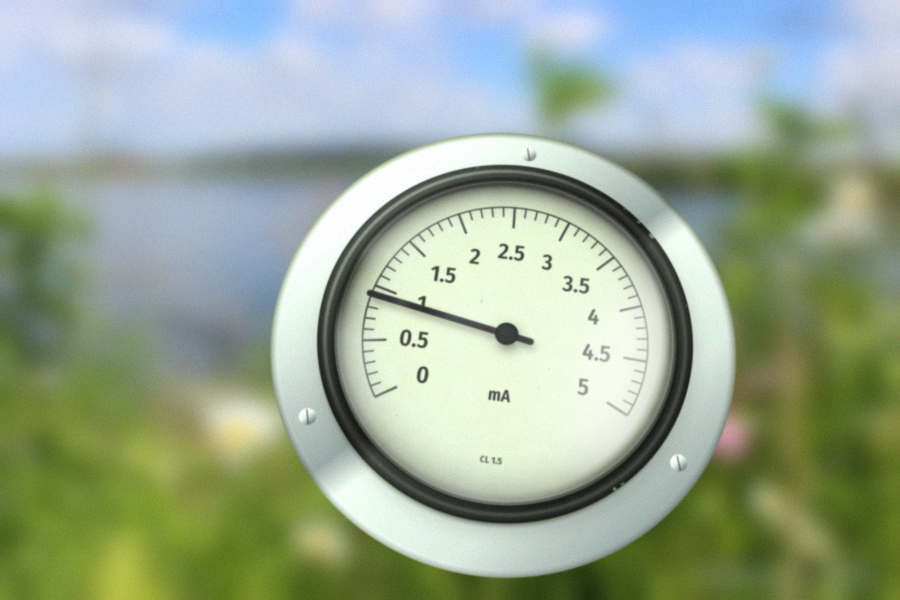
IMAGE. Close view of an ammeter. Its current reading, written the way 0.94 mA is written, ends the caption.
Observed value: 0.9 mA
